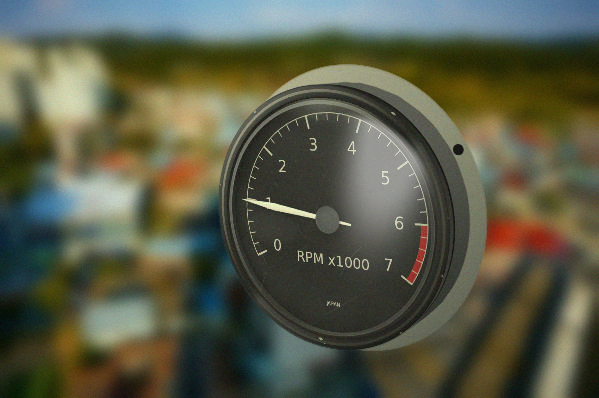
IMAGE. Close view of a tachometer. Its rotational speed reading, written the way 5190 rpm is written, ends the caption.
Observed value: 1000 rpm
